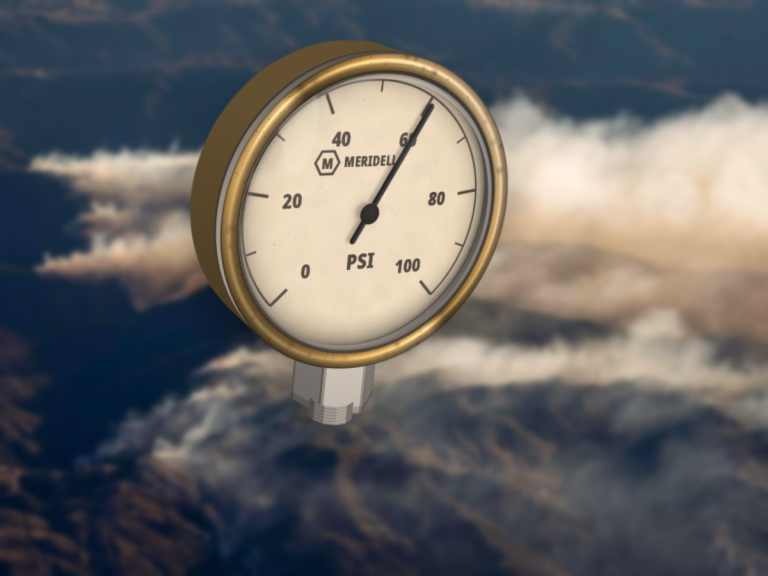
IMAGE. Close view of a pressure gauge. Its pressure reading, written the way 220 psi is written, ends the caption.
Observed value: 60 psi
